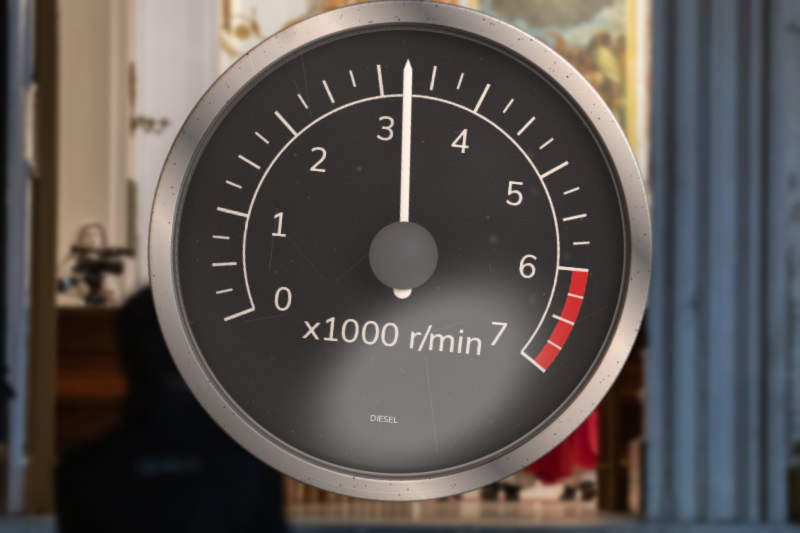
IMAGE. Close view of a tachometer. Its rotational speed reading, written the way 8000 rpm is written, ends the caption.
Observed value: 3250 rpm
